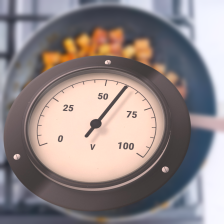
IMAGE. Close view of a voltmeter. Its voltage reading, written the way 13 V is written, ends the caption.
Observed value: 60 V
